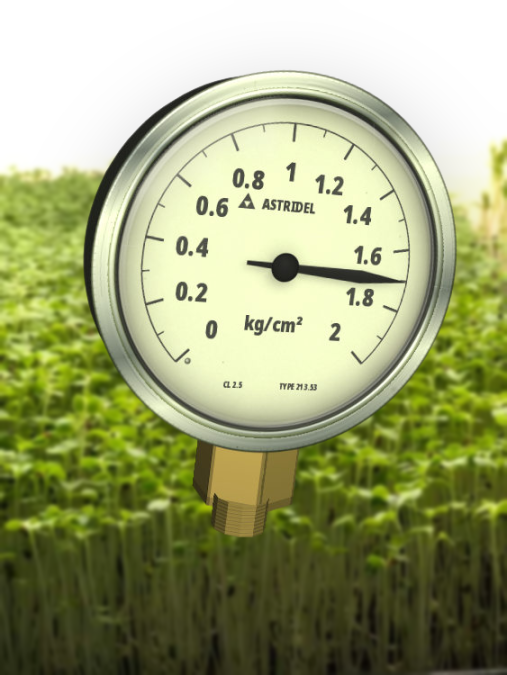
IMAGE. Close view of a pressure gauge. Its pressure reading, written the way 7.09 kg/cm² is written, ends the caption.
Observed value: 1.7 kg/cm²
